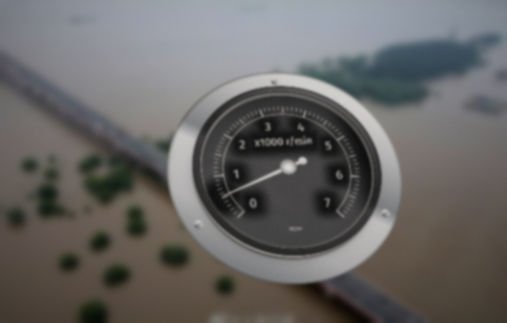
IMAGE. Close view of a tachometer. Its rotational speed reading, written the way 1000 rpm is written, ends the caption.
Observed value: 500 rpm
